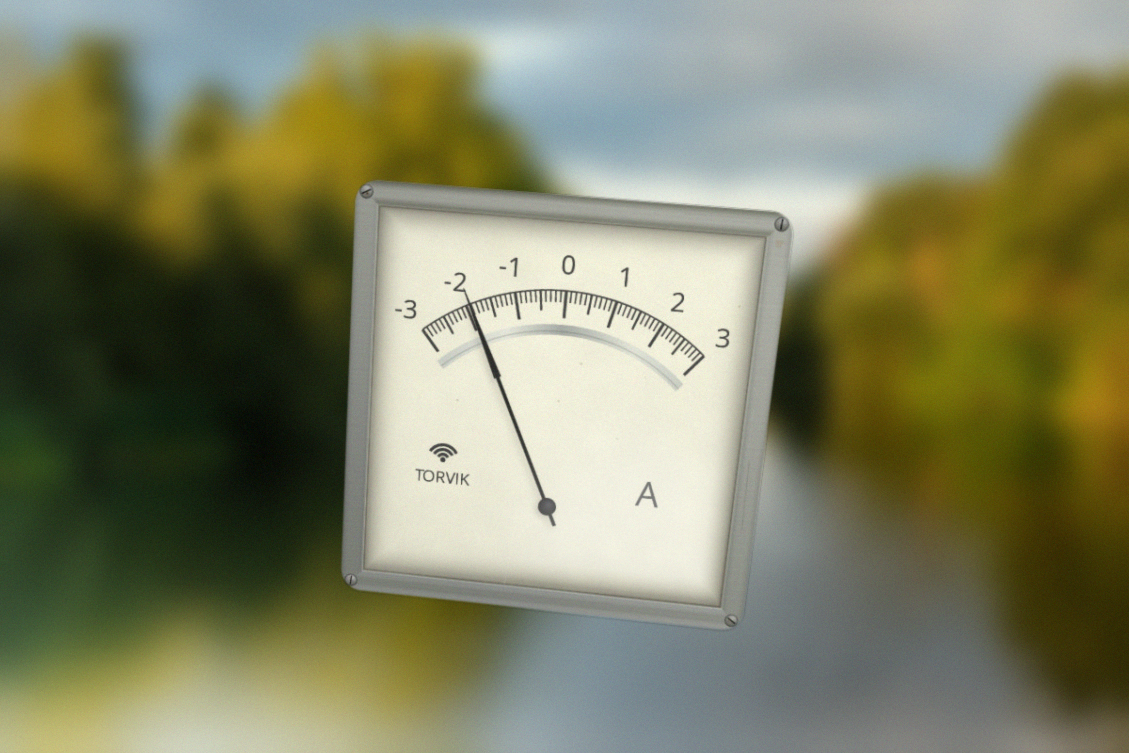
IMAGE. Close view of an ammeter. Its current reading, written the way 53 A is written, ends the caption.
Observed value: -1.9 A
